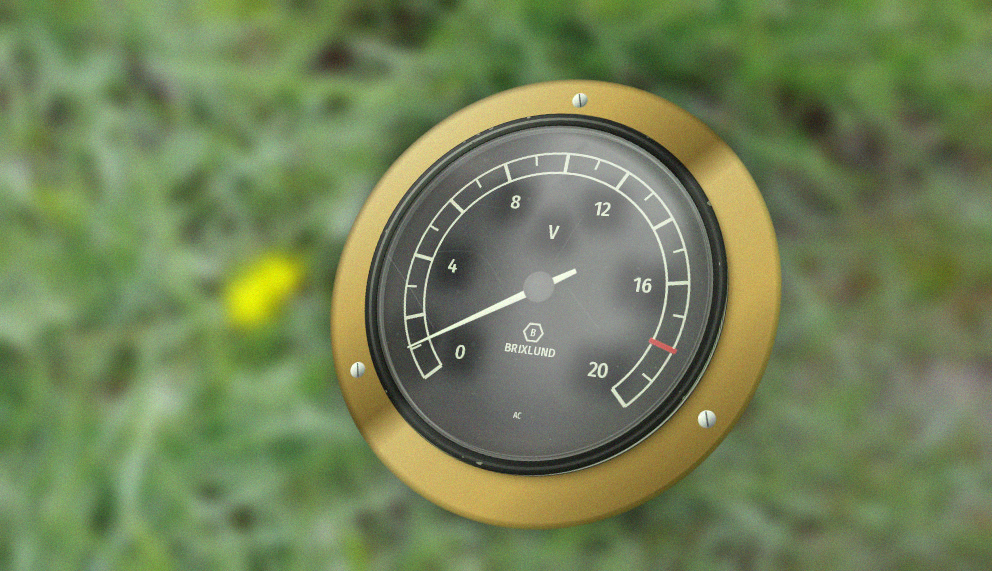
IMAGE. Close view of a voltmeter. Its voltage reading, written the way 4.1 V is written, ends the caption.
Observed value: 1 V
